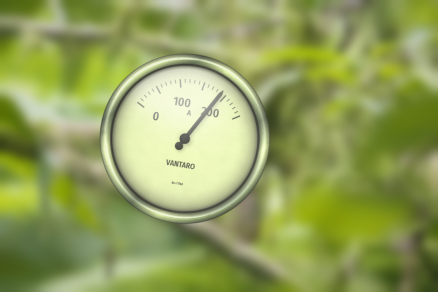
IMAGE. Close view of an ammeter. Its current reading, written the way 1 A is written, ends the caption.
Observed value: 190 A
